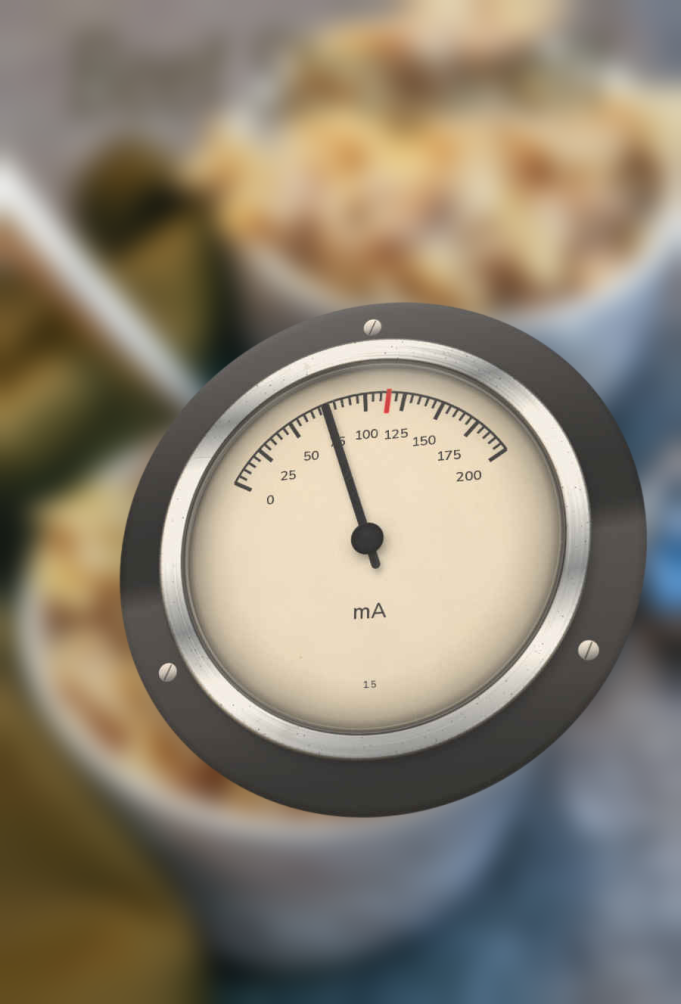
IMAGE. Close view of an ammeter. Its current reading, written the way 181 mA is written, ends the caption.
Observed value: 75 mA
